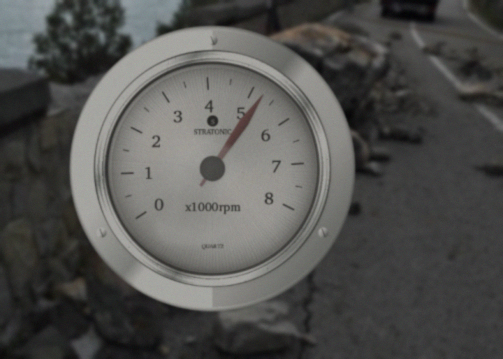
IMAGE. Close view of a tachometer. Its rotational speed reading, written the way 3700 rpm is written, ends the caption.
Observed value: 5250 rpm
